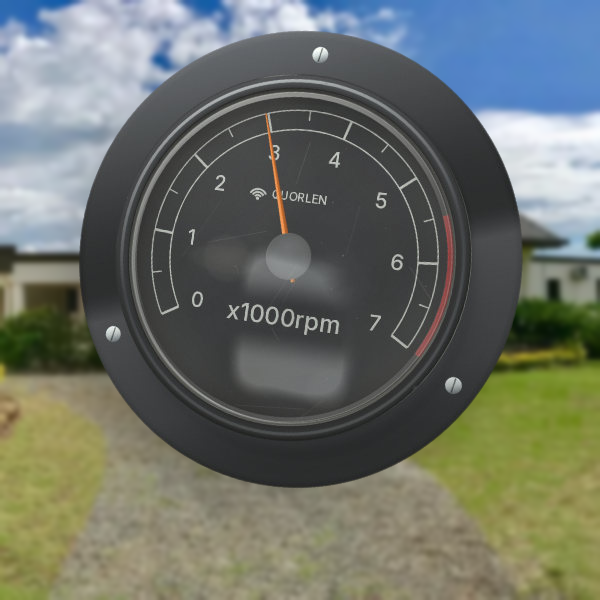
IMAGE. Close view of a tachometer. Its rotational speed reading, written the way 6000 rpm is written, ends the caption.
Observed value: 3000 rpm
